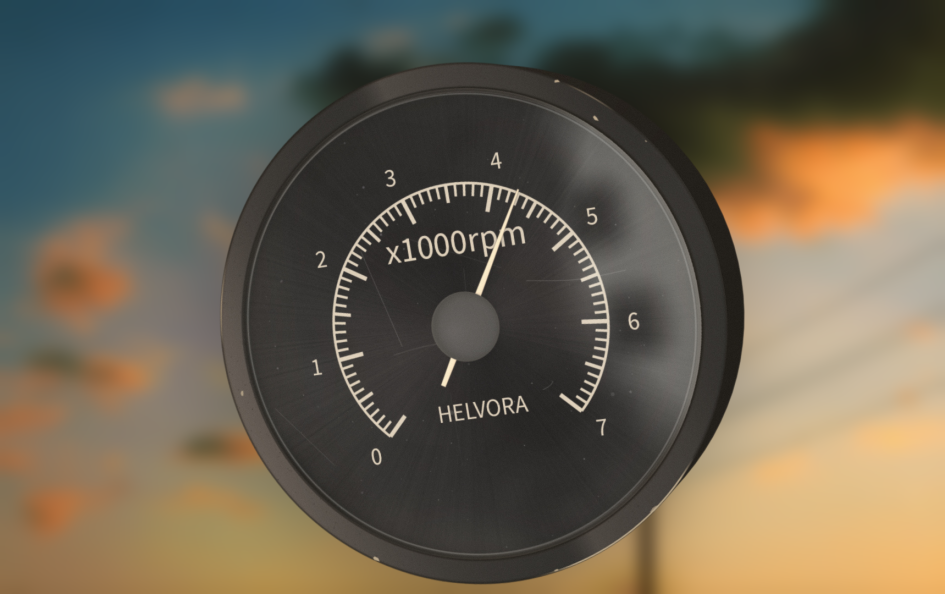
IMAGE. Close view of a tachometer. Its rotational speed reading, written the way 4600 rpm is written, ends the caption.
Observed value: 4300 rpm
